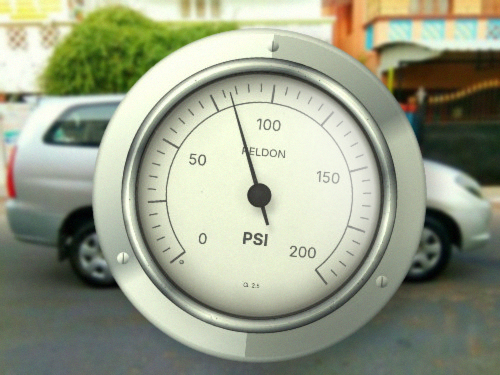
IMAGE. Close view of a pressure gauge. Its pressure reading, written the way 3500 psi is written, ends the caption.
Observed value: 82.5 psi
